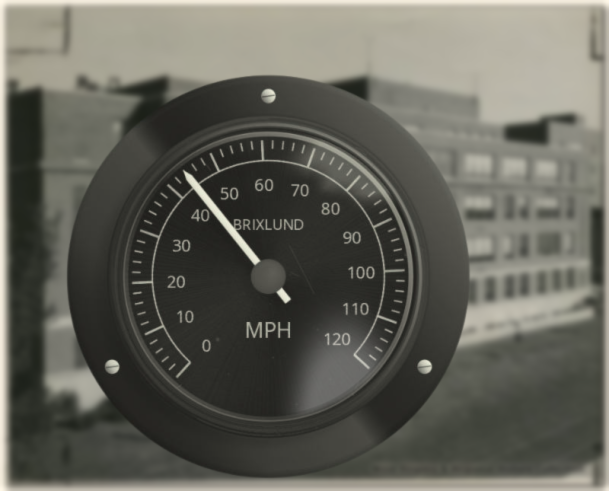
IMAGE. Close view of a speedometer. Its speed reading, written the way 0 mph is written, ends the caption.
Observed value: 44 mph
